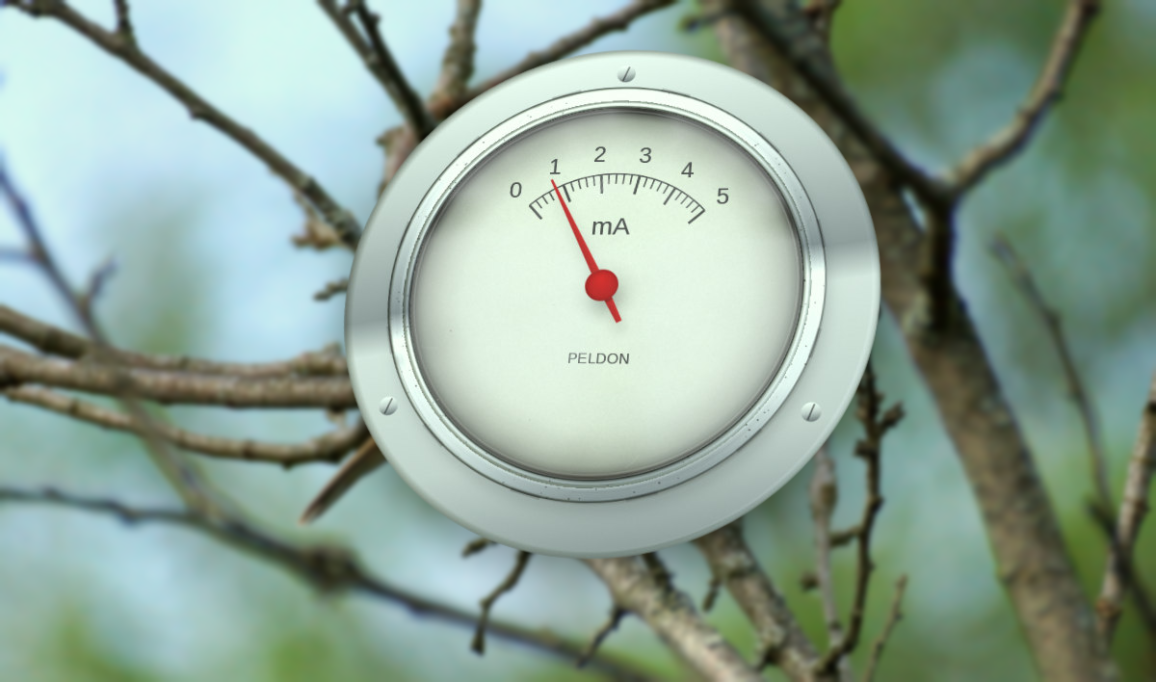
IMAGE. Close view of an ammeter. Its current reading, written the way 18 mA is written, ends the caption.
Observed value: 0.8 mA
